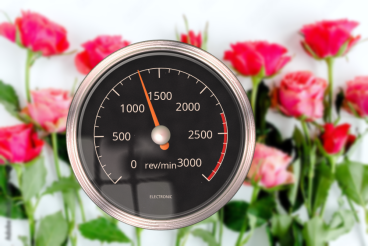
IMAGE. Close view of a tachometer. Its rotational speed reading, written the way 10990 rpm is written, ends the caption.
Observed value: 1300 rpm
